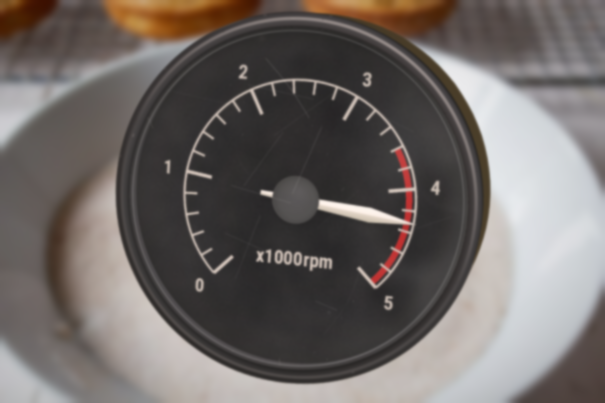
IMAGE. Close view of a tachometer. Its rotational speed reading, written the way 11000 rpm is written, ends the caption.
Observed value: 4300 rpm
